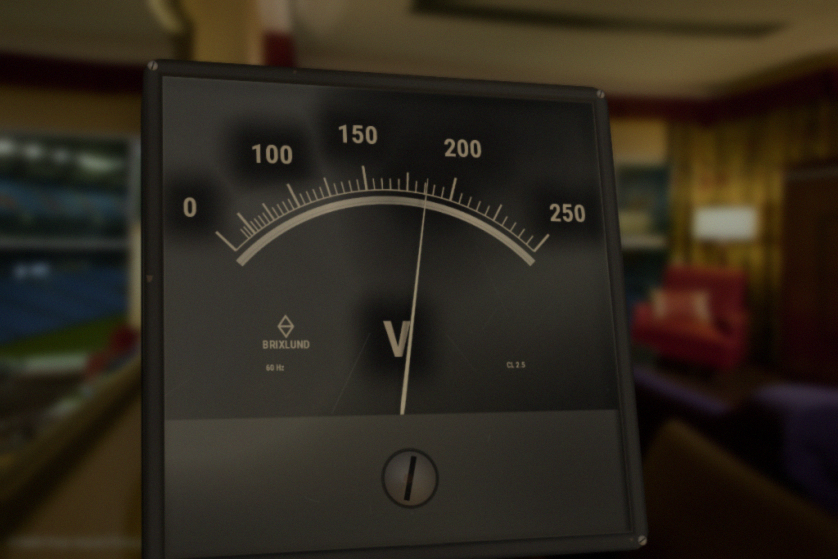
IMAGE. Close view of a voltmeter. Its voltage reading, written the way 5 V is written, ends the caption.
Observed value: 185 V
